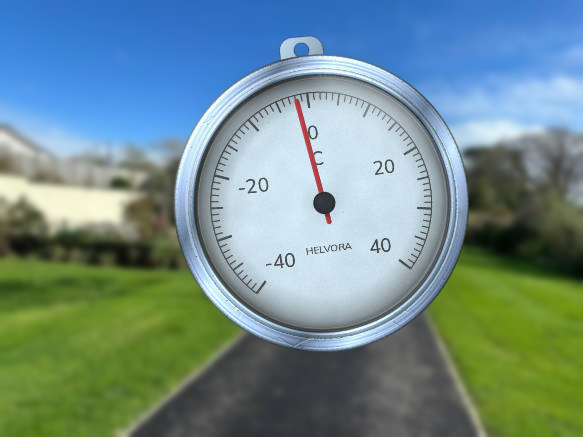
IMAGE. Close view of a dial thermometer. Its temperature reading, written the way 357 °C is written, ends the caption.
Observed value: -2 °C
